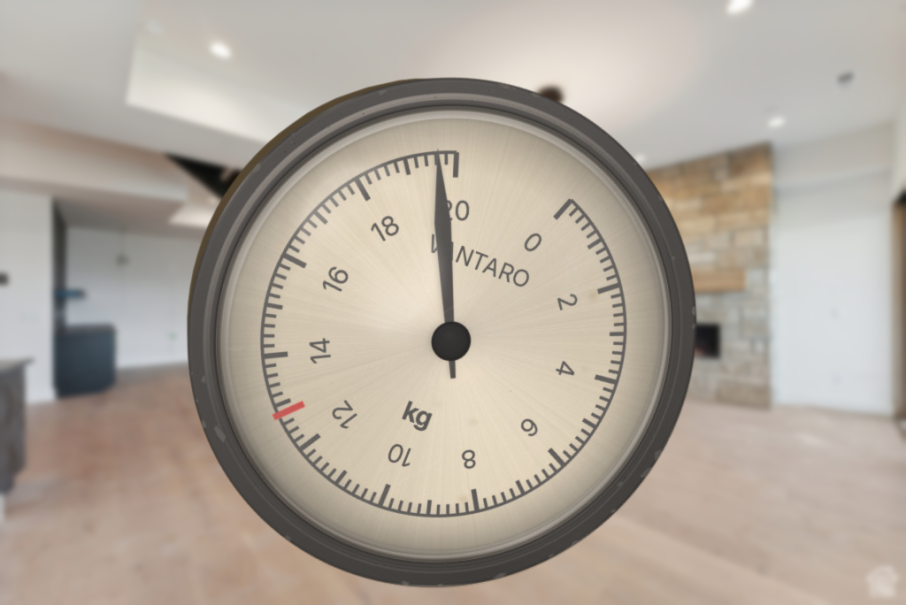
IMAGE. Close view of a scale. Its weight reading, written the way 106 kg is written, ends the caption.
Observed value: 19.6 kg
